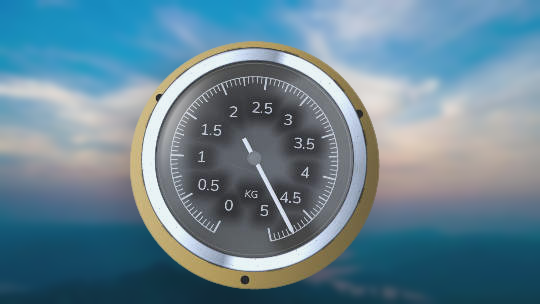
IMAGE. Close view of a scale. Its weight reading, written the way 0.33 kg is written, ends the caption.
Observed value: 4.75 kg
